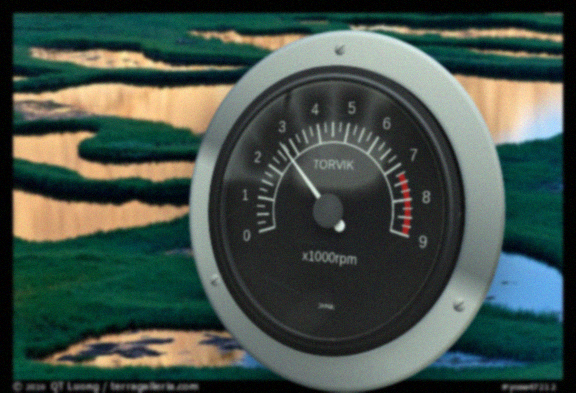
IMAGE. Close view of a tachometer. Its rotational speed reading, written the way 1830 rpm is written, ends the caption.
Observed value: 2750 rpm
